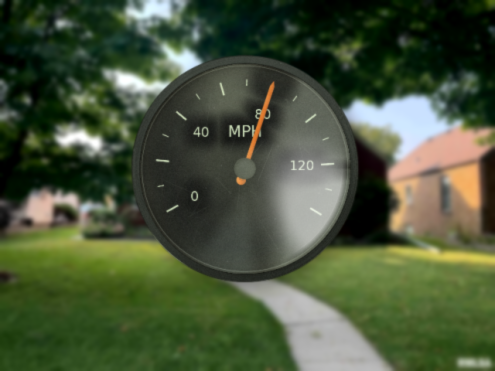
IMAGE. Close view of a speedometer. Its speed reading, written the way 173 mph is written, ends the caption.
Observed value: 80 mph
